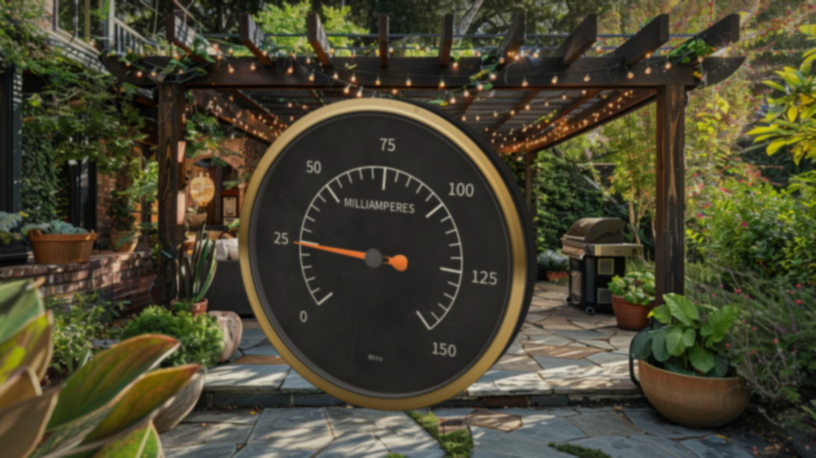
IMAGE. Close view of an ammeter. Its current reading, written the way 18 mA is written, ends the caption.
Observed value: 25 mA
